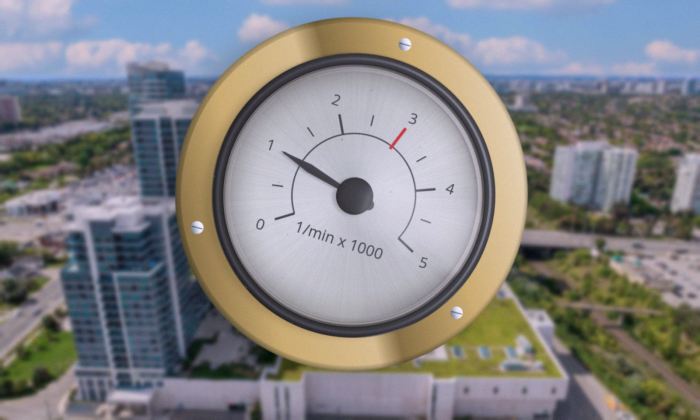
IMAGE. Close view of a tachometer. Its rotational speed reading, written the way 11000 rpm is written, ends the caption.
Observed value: 1000 rpm
